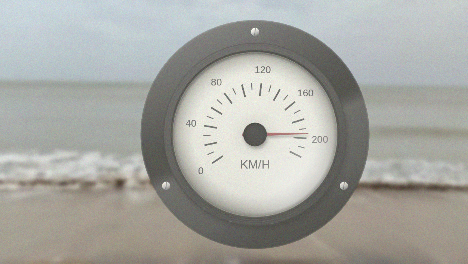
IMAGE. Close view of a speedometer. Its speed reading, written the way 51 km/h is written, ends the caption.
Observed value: 195 km/h
